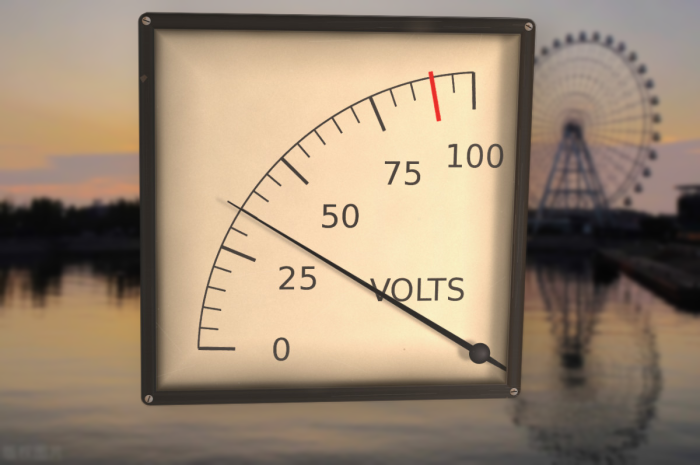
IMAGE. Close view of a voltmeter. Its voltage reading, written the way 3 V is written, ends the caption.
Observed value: 35 V
